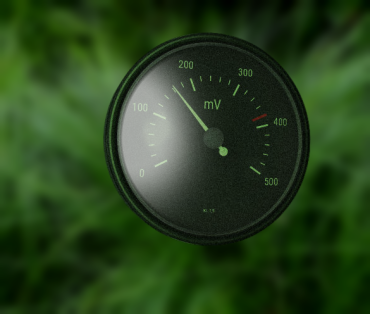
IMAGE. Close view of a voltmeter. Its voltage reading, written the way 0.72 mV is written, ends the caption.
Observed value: 160 mV
